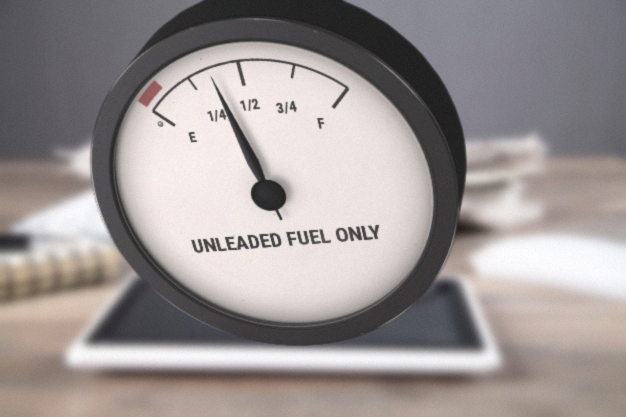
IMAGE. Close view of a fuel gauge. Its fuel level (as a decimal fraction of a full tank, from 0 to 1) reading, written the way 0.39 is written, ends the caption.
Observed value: 0.375
